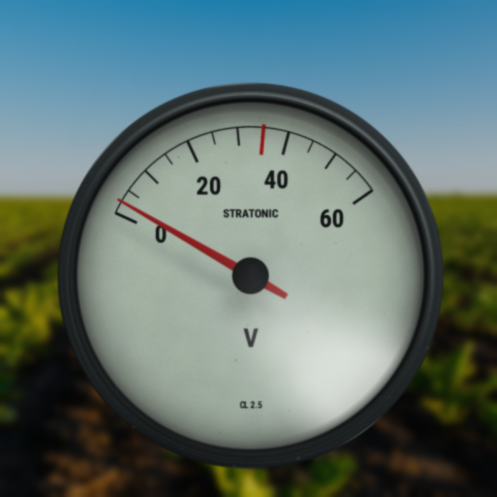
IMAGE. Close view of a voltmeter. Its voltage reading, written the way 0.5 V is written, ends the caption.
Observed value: 2.5 V
